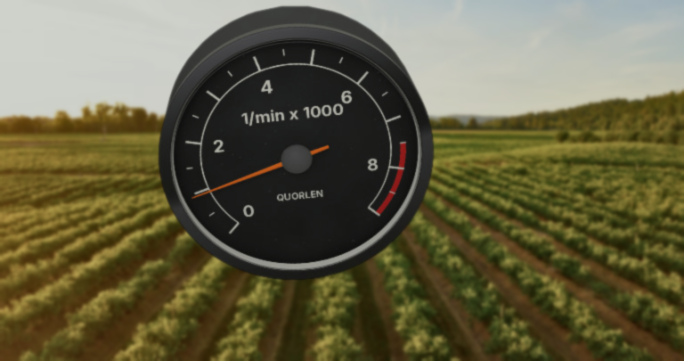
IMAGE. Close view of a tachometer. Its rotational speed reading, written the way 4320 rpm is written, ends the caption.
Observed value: 1000 rpm
